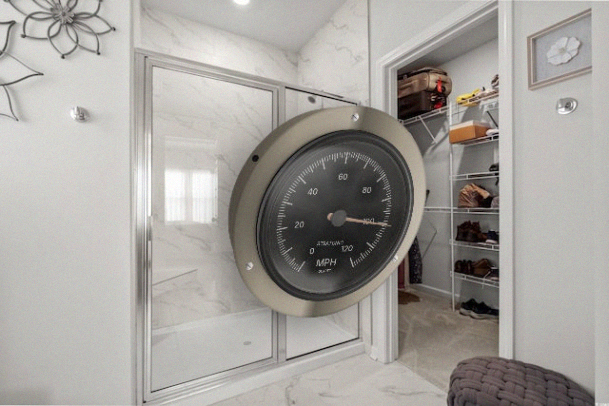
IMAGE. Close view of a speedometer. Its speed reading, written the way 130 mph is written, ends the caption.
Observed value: 100 mph
